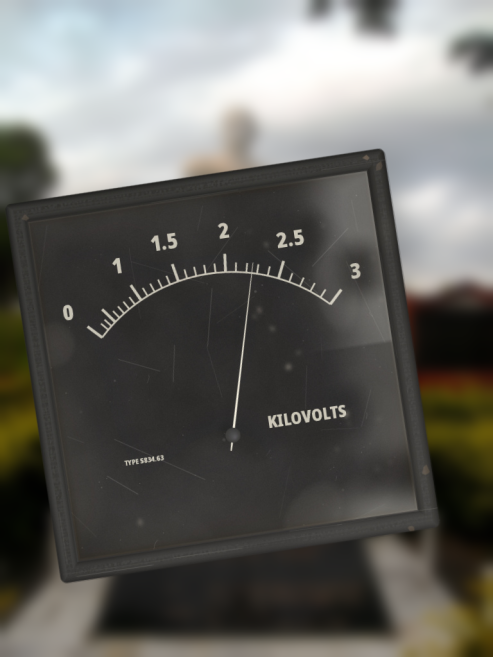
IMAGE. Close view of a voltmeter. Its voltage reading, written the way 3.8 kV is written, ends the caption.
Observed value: 2.25 kV
